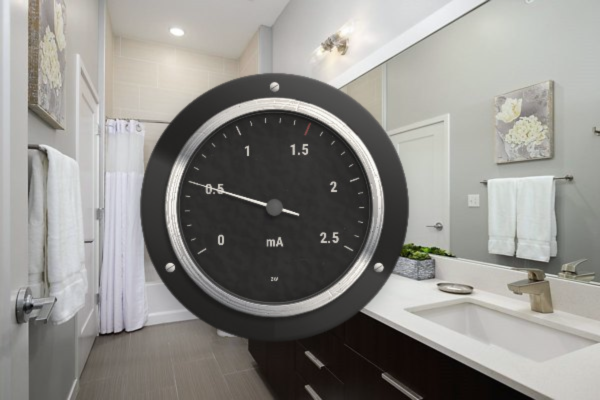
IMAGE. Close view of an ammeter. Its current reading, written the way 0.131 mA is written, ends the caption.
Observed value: 0.5 mA
